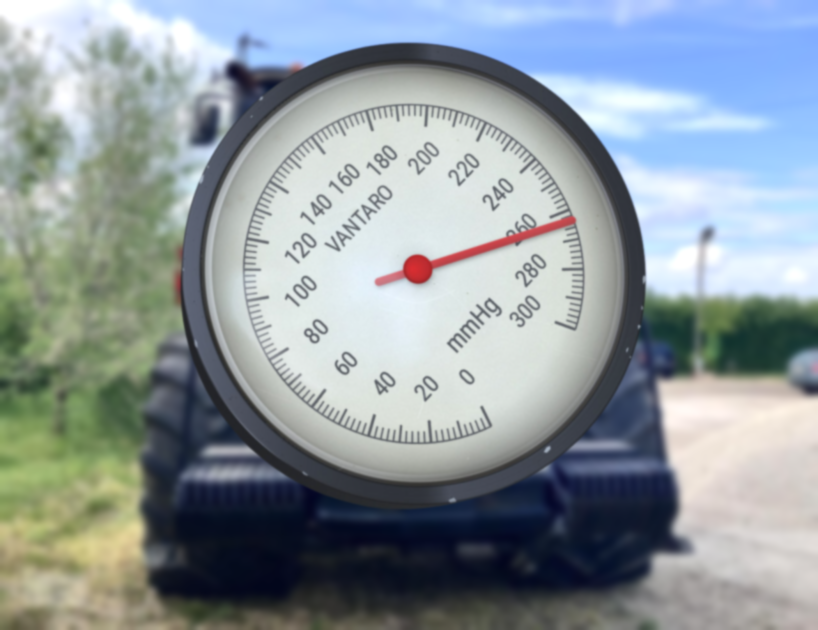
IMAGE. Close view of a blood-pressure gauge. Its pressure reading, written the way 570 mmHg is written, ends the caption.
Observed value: 264 mmHg
